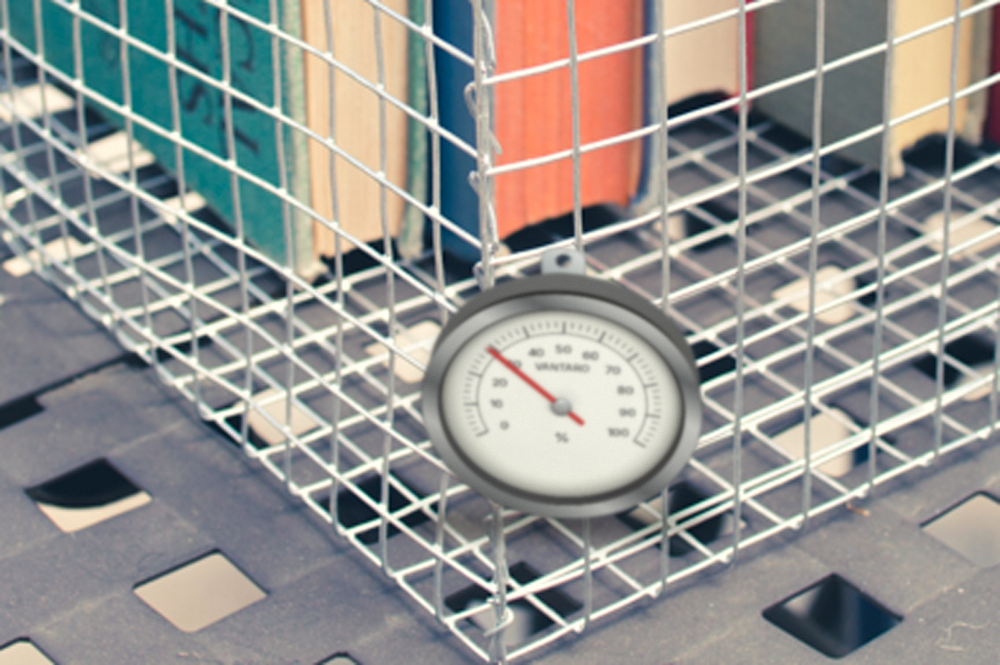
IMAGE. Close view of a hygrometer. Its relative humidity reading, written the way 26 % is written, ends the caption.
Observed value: 30 %
